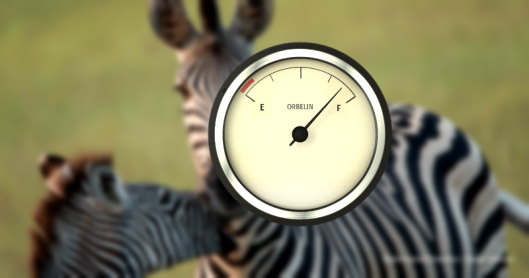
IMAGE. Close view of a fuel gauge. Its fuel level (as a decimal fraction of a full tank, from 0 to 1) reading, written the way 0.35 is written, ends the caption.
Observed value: 0.875
